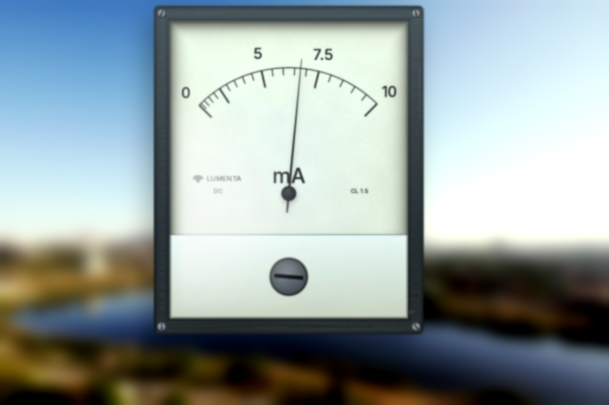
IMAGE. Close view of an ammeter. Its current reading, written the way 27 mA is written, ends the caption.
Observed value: 6.75 mA
